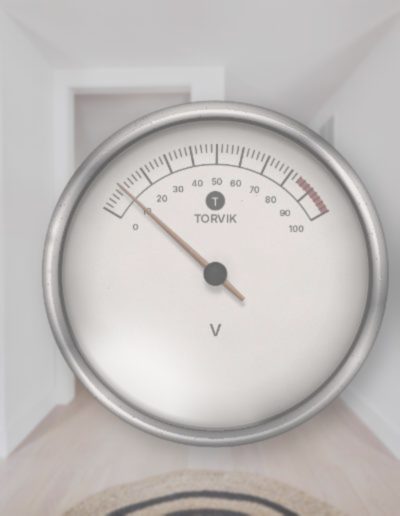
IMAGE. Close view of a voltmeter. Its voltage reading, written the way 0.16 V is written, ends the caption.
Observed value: 10 V
